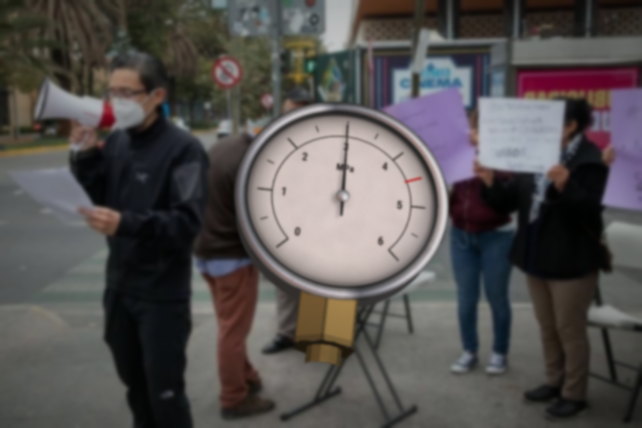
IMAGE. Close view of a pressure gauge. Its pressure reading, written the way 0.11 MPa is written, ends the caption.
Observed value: 3 MPa
